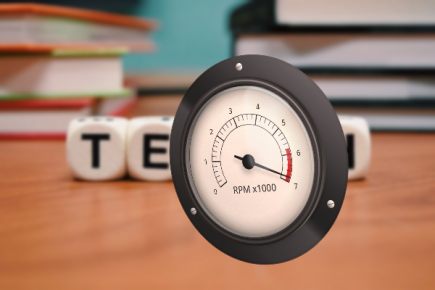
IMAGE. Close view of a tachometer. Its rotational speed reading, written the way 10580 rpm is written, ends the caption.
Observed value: 6800 rpm
